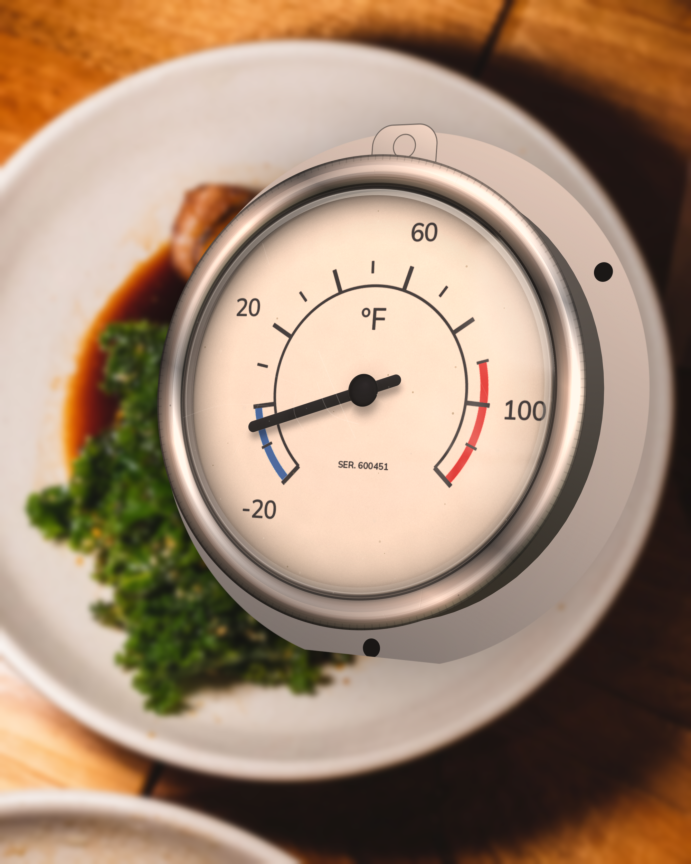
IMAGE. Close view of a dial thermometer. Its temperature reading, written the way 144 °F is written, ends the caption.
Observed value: -5 °F
